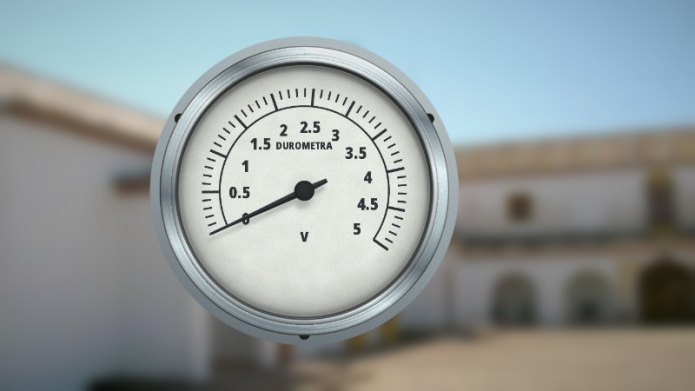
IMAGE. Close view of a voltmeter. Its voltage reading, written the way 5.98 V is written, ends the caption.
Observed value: 0 V
